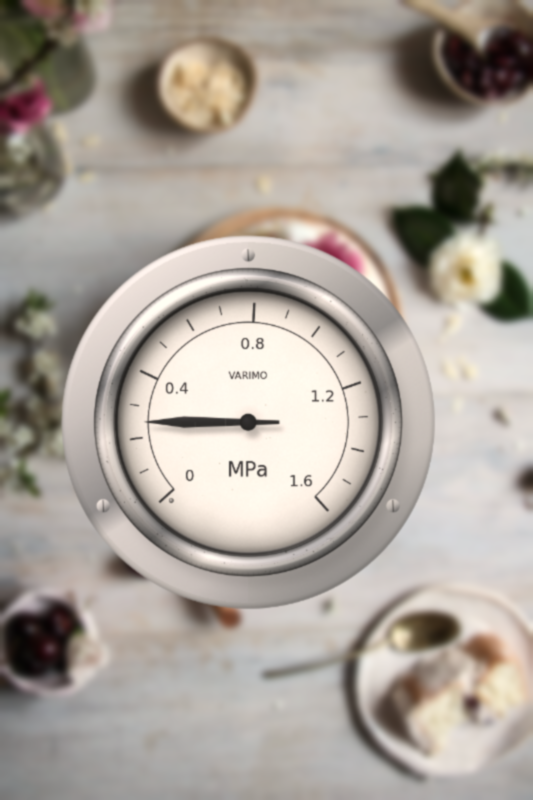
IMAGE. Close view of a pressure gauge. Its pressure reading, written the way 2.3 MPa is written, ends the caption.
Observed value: 0.25 MPa
